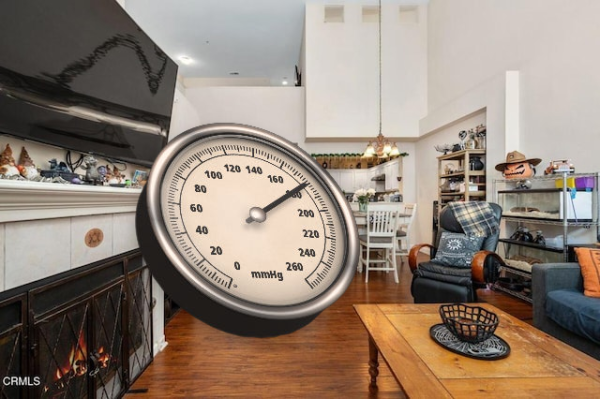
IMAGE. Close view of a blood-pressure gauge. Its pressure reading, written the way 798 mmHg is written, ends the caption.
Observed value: 180 mmHg
